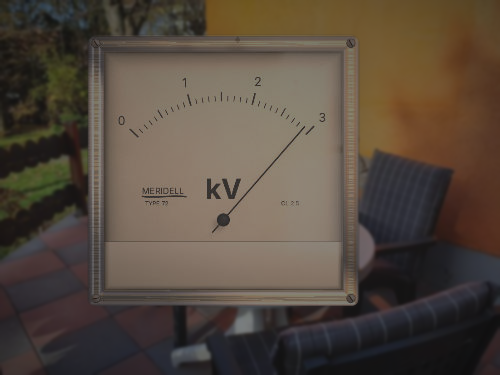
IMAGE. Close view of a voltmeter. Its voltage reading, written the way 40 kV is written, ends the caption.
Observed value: 2.9 kV
